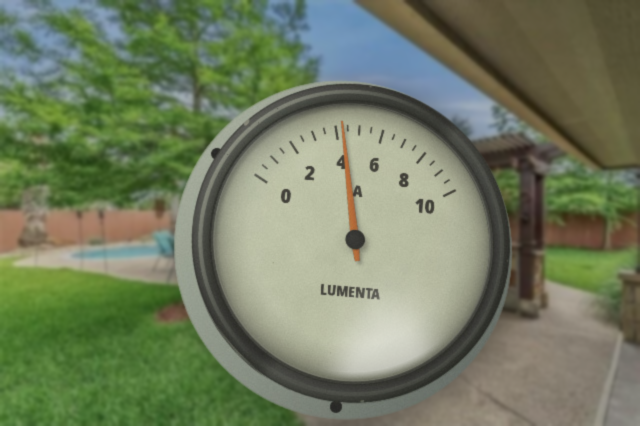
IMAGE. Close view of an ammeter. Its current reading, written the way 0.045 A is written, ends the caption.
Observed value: 4.25 A
